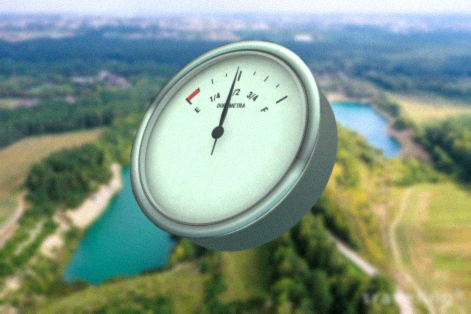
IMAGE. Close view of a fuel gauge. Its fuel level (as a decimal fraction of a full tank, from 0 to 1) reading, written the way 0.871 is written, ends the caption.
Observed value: 0.5
